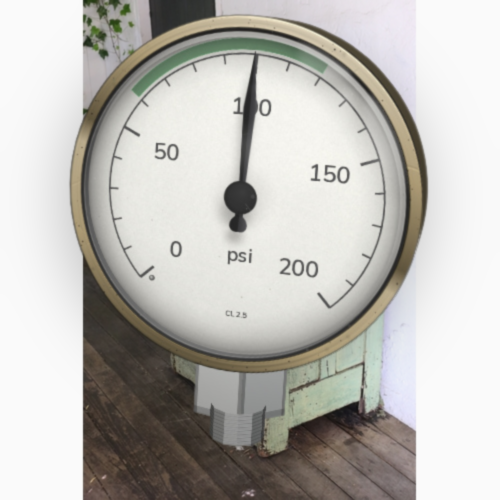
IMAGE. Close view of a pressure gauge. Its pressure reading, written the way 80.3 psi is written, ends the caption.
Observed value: 100 psi
